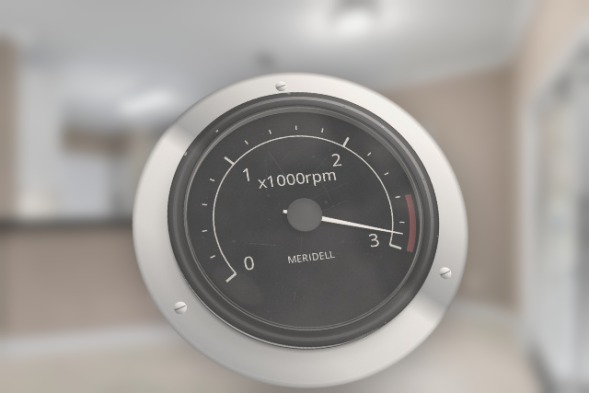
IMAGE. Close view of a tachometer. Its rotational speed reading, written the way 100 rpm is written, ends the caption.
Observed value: 2900 rpm
